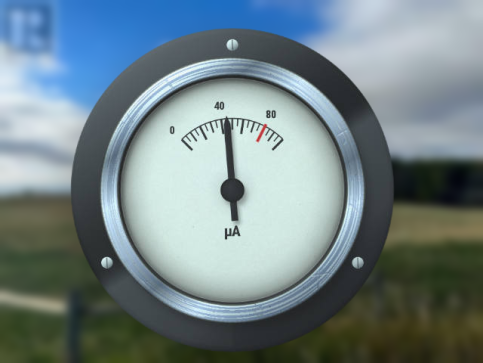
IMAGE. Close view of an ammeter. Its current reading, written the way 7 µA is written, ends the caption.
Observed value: 45 µA
